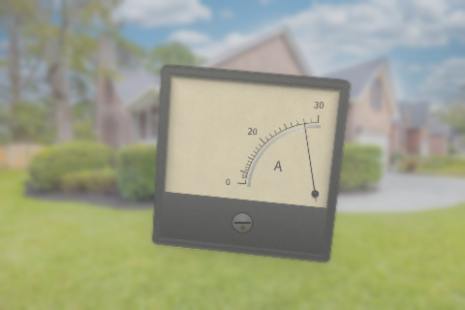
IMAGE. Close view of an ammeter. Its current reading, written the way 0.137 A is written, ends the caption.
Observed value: 28 A
